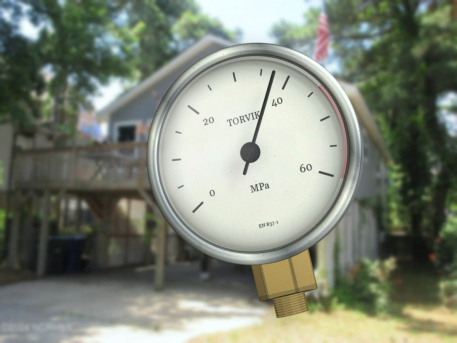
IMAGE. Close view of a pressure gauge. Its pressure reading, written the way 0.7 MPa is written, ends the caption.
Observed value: 37.5 MPa
